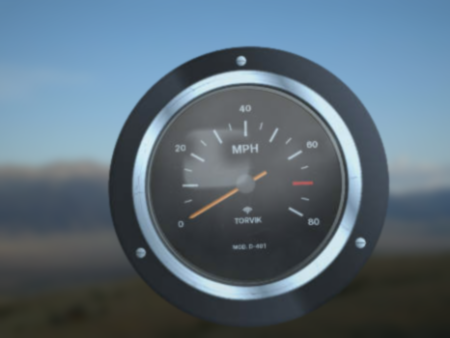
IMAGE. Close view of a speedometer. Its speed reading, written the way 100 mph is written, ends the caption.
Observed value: 0 mph
